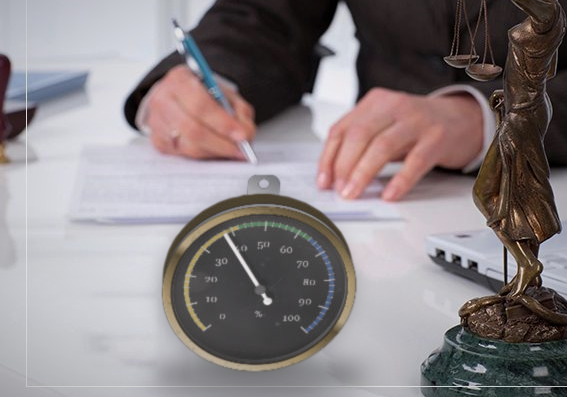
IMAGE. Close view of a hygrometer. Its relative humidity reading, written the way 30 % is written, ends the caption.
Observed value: 38 %
